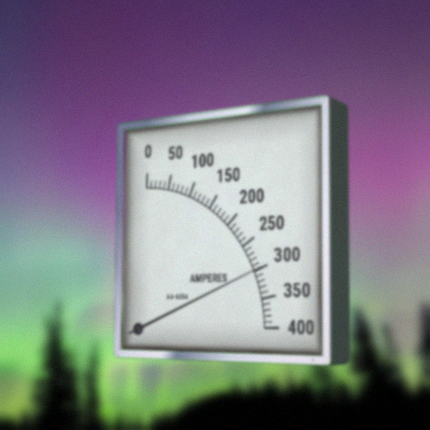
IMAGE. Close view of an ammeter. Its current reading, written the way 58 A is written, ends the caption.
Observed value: 300 A
